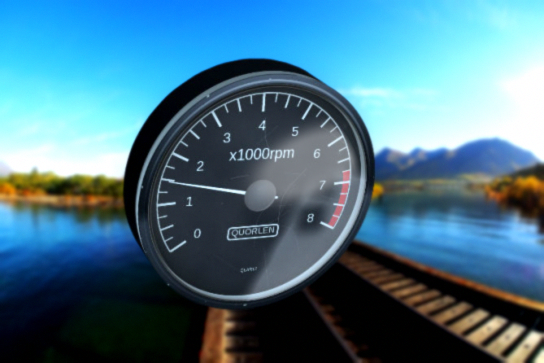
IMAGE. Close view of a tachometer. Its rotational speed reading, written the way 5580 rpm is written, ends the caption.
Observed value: 1500 rpm
